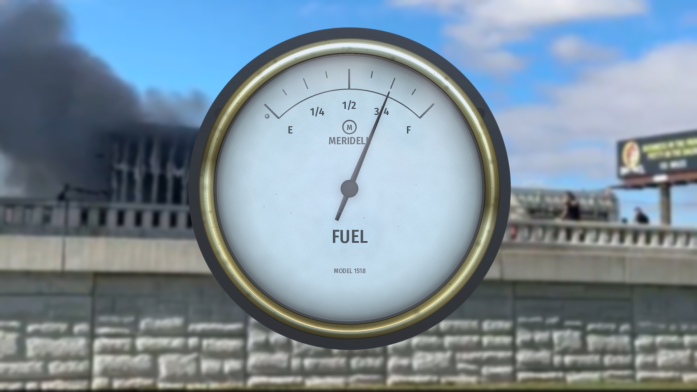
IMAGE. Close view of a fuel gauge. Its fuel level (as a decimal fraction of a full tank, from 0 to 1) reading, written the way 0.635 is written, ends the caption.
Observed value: 0.75
